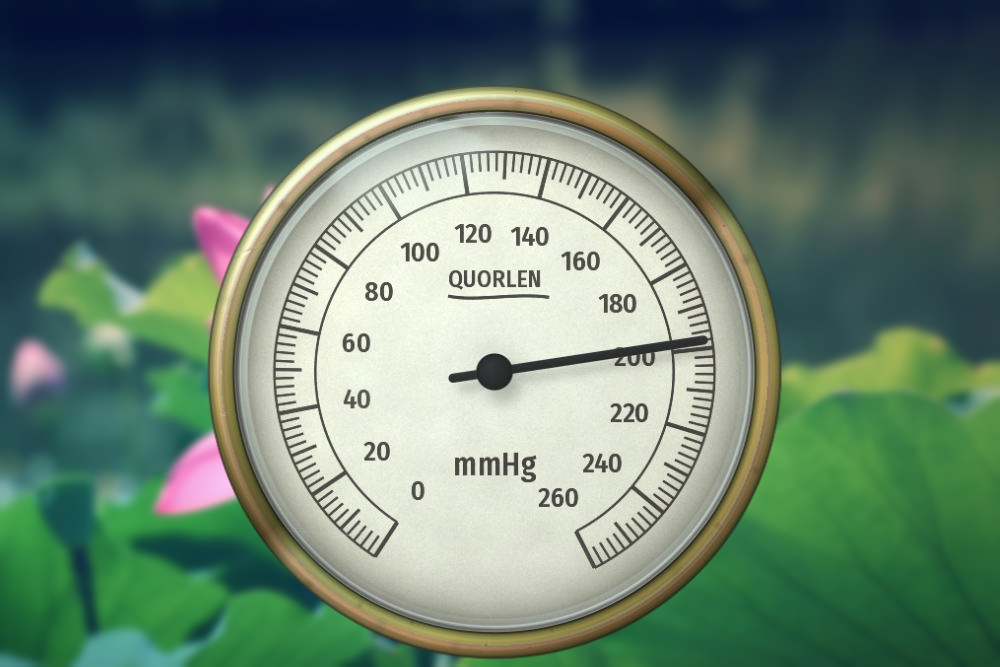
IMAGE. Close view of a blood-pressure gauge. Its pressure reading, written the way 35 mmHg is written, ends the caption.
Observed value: 198 mmHg
